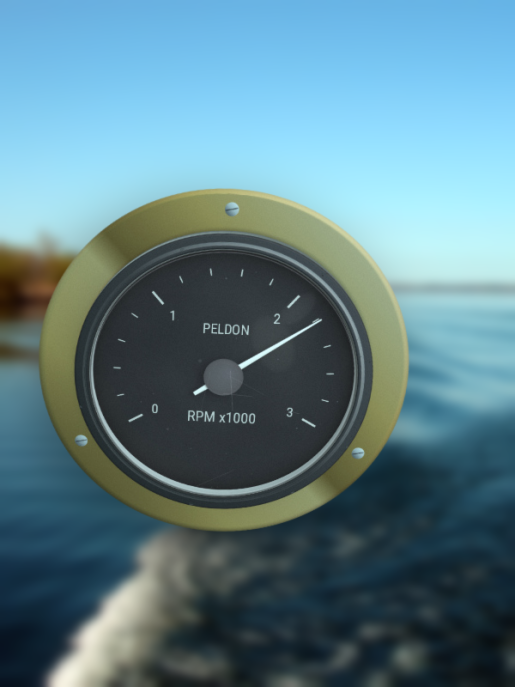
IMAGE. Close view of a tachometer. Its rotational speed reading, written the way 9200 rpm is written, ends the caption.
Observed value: 2200 rpm
